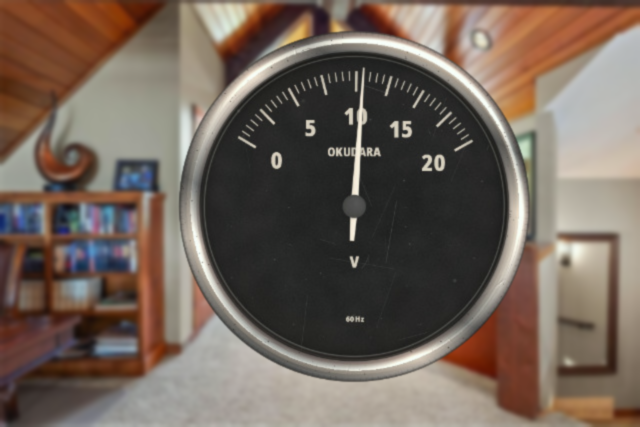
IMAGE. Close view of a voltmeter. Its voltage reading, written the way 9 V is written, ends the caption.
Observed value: 10.5 V
